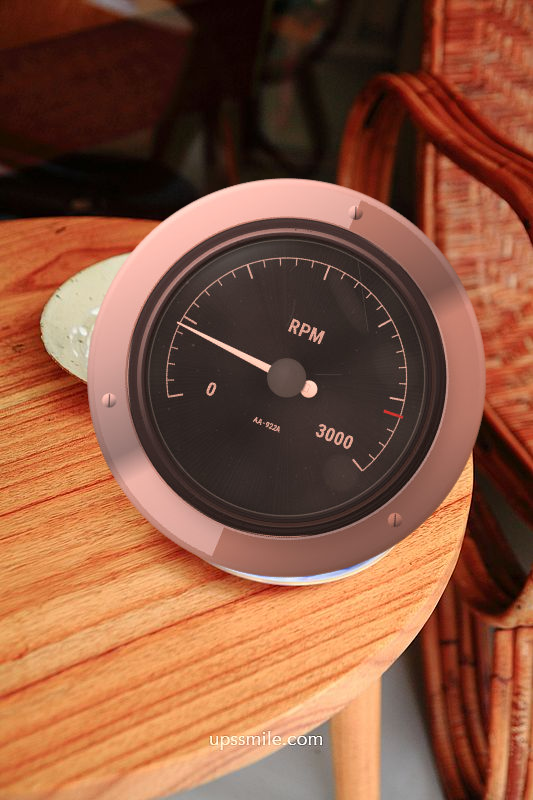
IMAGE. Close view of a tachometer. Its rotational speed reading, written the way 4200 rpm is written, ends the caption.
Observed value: 450 rpm
